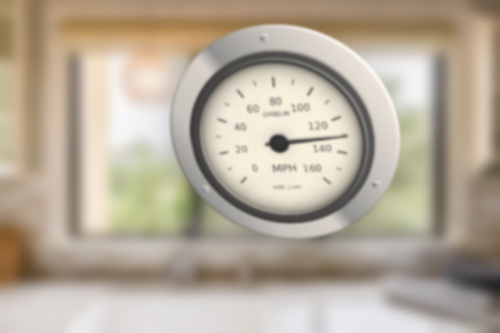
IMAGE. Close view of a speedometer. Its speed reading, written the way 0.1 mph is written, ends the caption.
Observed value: 130 mph
